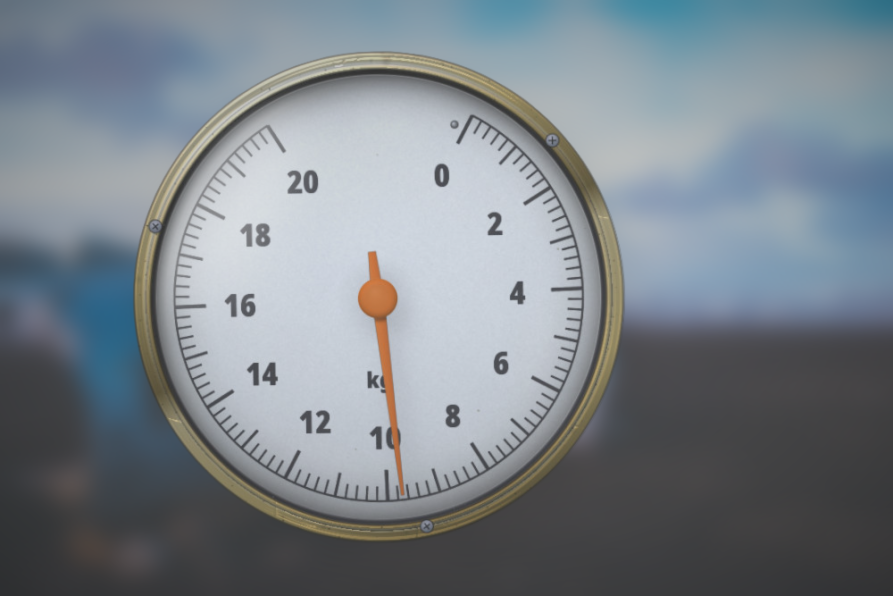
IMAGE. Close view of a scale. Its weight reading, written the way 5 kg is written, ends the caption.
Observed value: 9.7 kg
